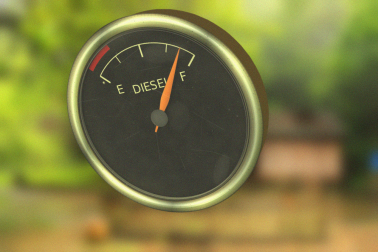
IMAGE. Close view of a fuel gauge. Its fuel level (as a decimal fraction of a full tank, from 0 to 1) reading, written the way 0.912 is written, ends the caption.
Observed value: 0.875
